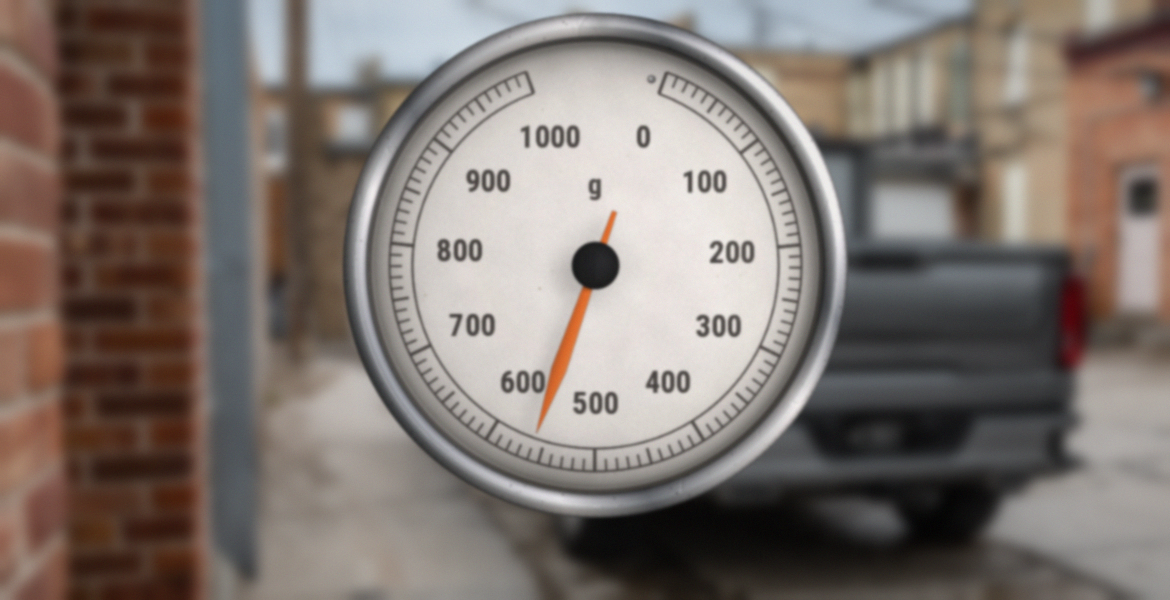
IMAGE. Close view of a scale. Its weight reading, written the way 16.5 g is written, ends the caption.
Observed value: 560 g
